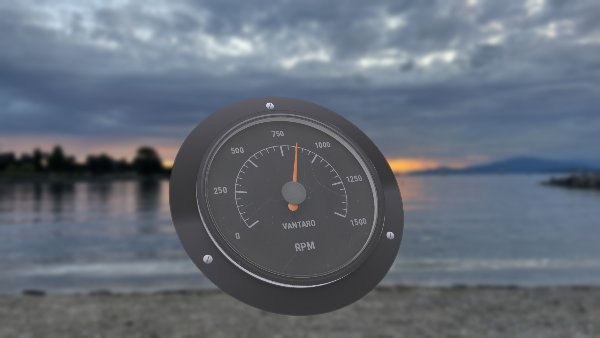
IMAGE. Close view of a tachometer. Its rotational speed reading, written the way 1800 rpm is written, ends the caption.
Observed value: 850 rpm
